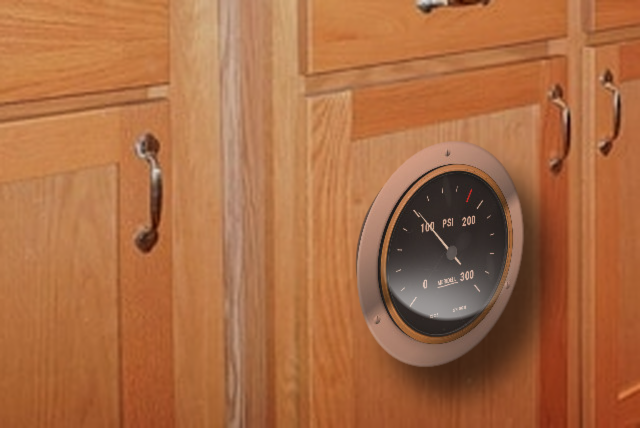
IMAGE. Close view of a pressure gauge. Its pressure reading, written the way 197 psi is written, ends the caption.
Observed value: 100 psi
